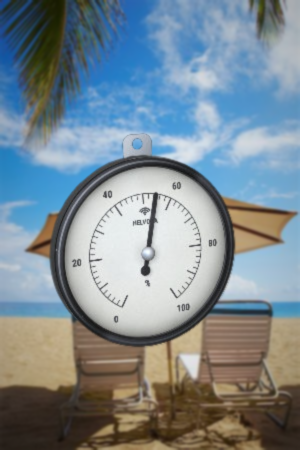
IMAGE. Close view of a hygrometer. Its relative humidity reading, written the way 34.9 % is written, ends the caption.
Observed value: 54 %
